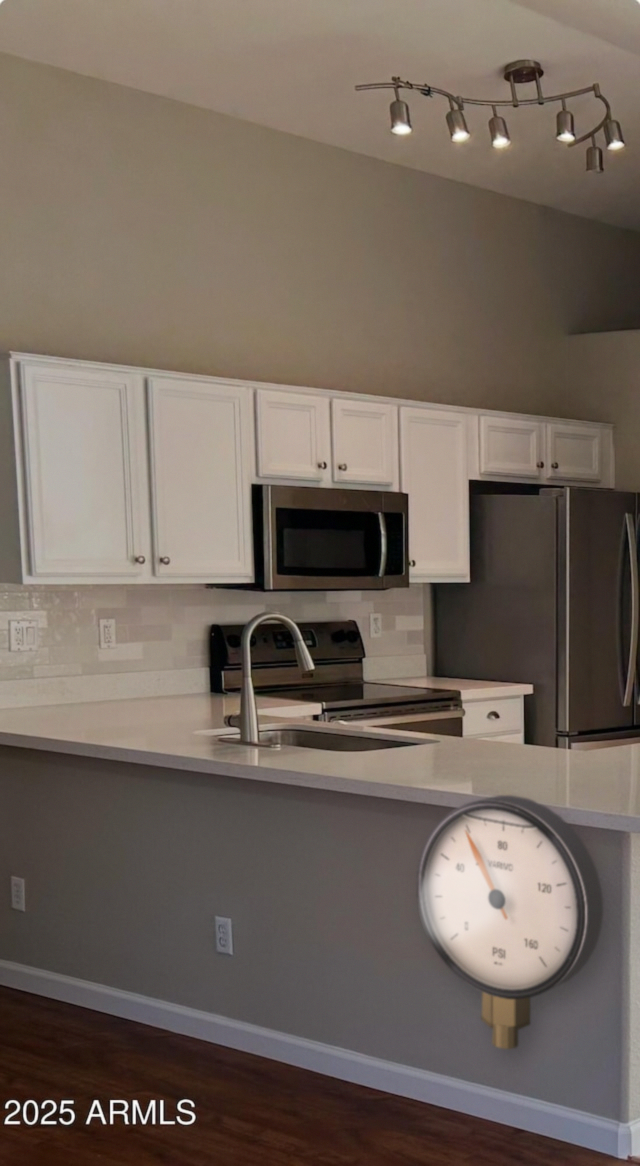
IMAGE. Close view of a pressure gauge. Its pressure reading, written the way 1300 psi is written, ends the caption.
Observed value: 60 psi
